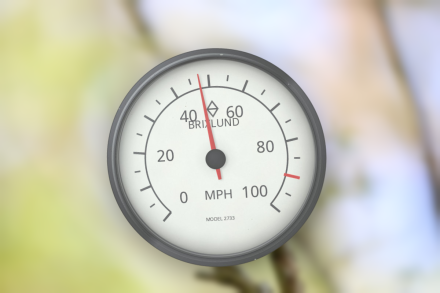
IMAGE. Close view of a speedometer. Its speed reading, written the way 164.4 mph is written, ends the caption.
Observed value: 47.5 mph
